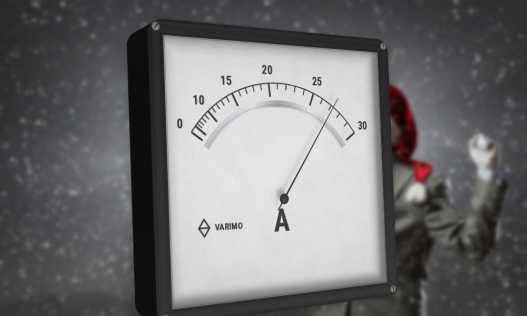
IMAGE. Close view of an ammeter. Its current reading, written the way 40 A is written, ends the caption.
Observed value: 27 A
